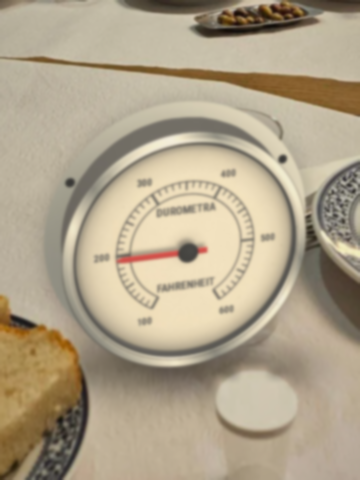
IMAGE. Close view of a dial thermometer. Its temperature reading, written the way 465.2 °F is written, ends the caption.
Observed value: 200 °F
